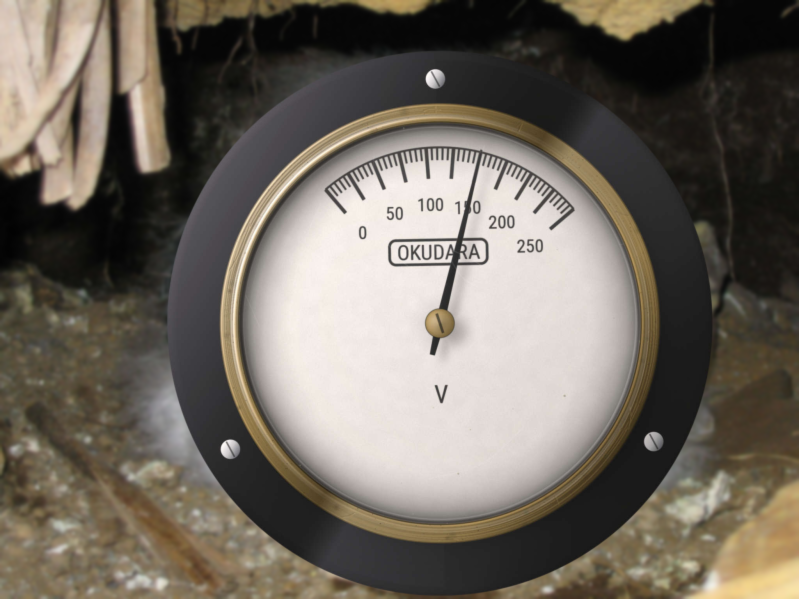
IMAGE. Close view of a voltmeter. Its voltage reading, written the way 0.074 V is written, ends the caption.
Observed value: 150 V
